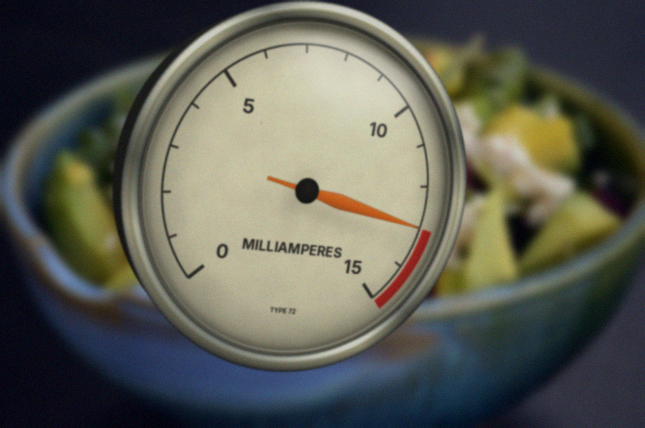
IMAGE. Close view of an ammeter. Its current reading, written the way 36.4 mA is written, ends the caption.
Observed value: 13 mA
